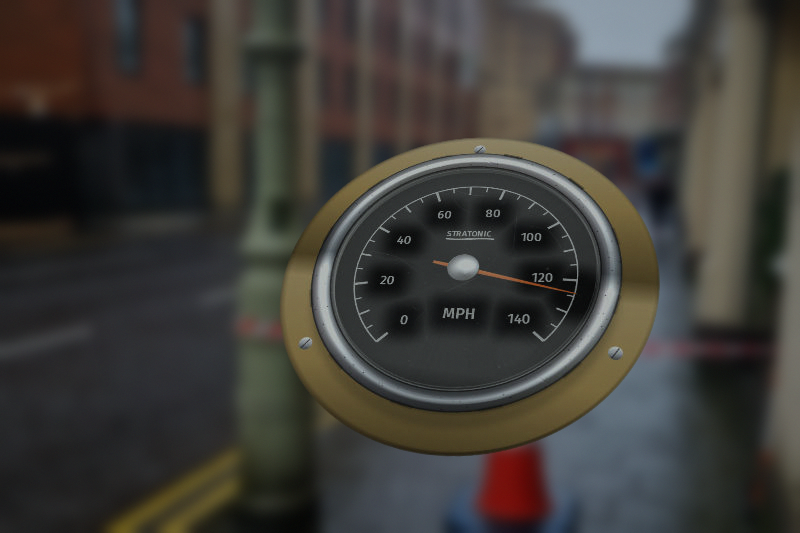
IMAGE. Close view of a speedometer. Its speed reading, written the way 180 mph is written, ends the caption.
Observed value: 125 mph
